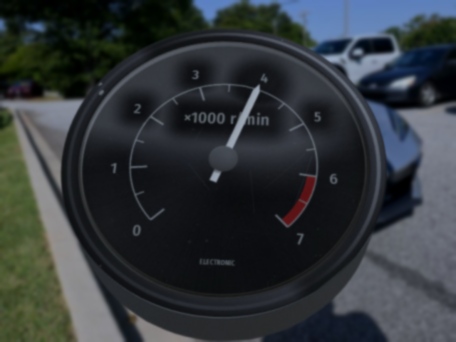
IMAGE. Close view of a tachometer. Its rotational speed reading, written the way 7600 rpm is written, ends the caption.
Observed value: 4000 rpm
